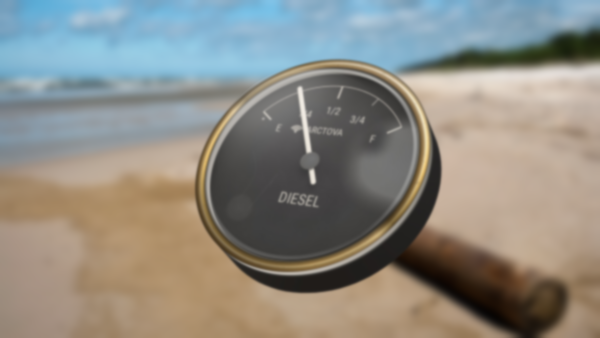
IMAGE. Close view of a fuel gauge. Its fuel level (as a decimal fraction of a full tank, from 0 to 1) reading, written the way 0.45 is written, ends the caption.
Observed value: 0.25
